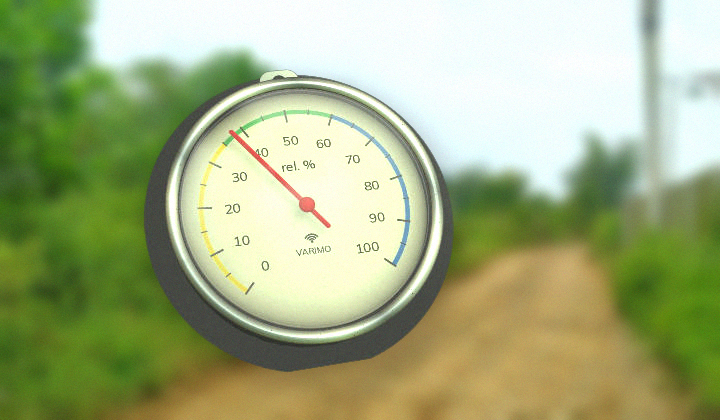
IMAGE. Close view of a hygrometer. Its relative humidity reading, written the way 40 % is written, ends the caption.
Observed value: 37.5 %
